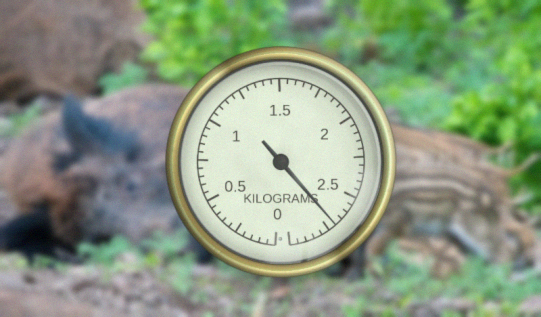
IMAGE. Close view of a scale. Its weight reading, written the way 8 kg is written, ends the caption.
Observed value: 2.7 kg
